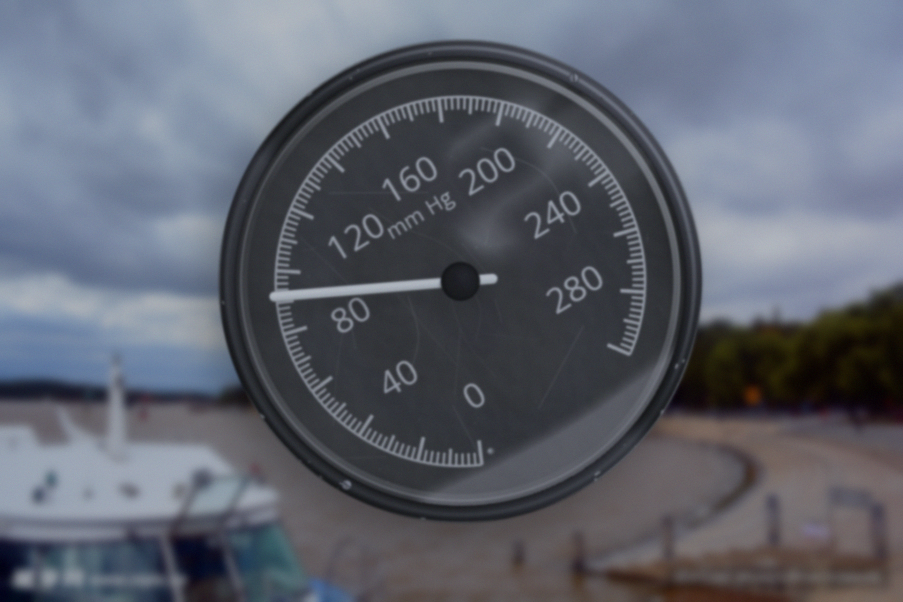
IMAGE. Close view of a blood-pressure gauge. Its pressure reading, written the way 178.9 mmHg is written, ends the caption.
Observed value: 92 mmHg
